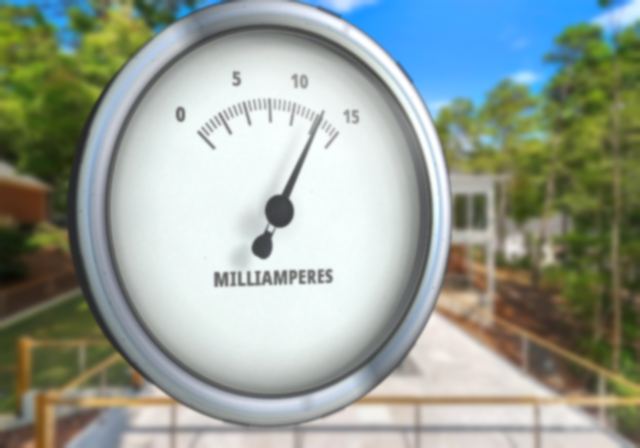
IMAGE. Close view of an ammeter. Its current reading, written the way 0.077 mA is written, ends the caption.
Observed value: 12.5 mA
